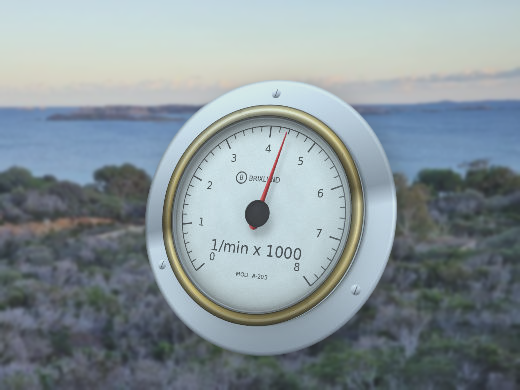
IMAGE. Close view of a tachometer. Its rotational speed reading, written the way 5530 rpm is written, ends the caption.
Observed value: 4400 rpm
